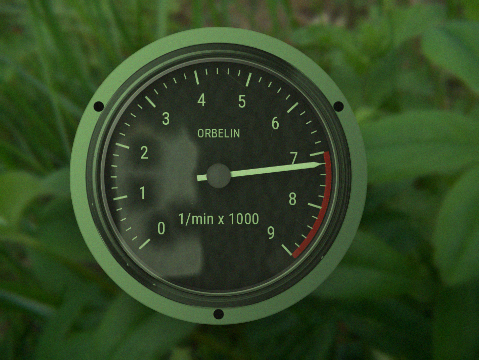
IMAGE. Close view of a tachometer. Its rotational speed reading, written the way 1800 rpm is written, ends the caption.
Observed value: 7200 rpm
